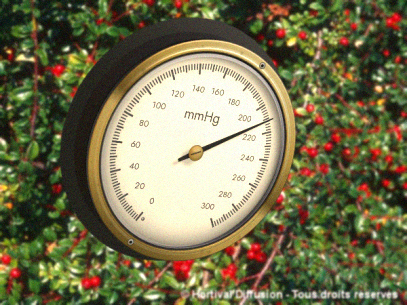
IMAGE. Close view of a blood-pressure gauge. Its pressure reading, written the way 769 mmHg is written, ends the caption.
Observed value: 210 mmHg
